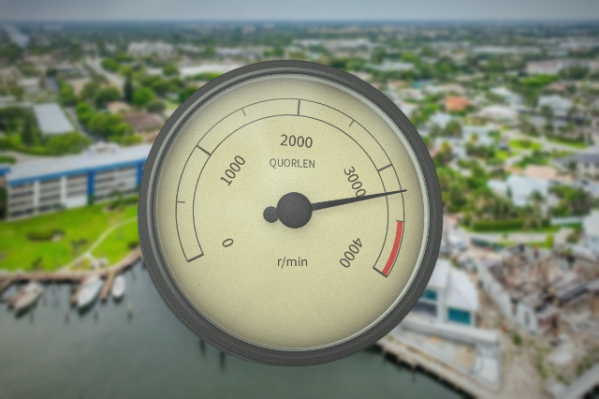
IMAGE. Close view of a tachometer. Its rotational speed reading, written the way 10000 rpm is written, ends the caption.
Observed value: 3250 rpm
